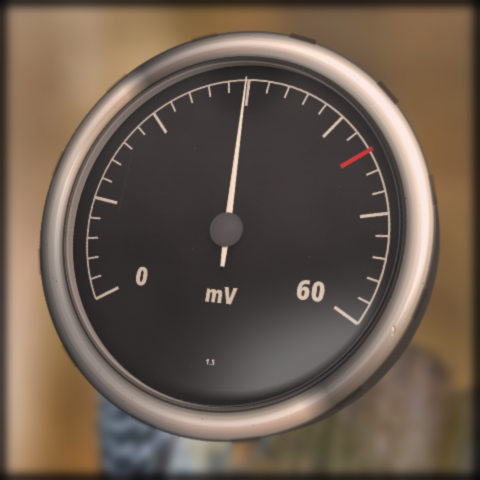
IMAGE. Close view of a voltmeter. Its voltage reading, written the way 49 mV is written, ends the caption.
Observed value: 30 mV
